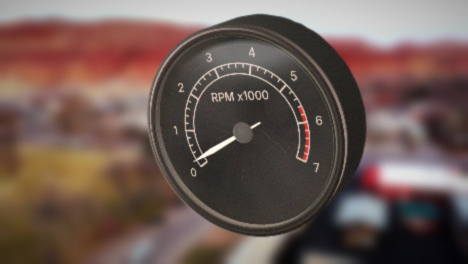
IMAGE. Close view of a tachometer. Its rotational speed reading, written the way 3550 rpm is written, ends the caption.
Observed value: 200 rpm
